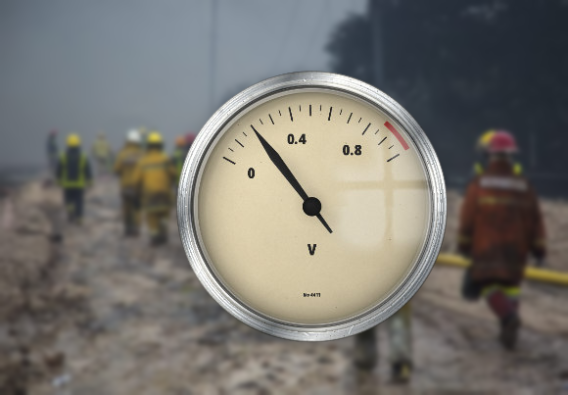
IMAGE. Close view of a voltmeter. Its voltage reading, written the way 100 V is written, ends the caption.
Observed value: 0.2 V
